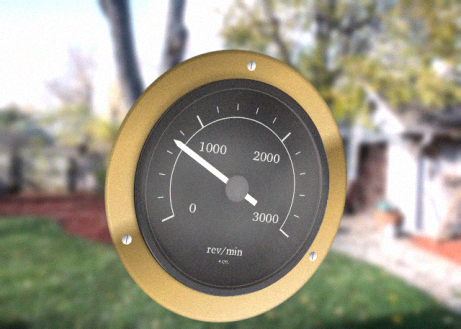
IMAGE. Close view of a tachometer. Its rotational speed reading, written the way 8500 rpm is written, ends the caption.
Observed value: 700 rpm
